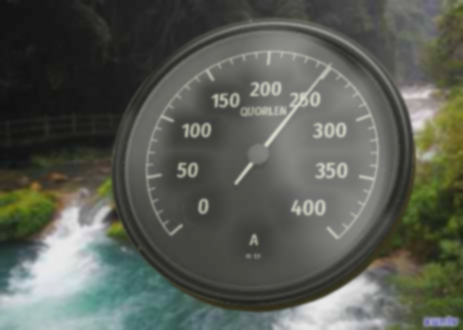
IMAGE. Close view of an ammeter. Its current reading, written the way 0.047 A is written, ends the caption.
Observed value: 250 A
